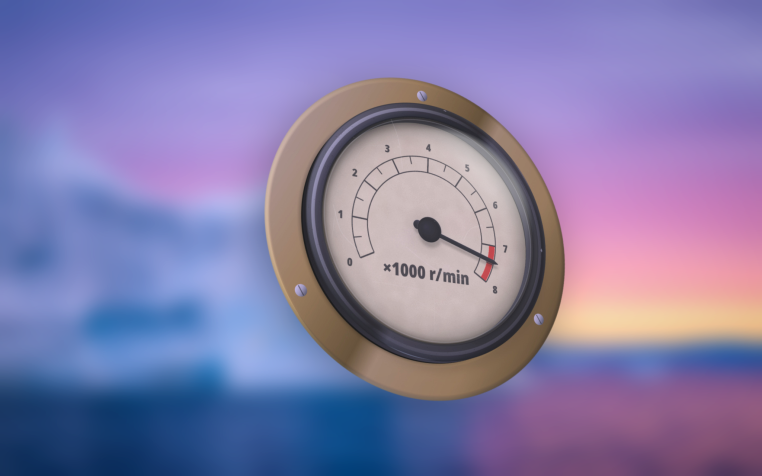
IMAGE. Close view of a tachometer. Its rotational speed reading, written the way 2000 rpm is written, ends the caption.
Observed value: 7500 rpm
